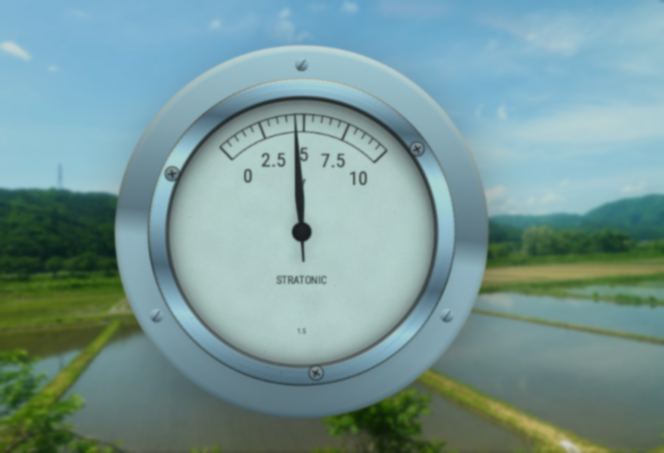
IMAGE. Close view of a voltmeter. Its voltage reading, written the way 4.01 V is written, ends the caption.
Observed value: 4.5 V
